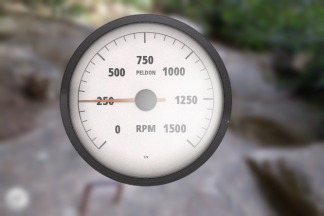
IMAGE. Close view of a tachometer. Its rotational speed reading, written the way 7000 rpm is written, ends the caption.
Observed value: 250 rpm
